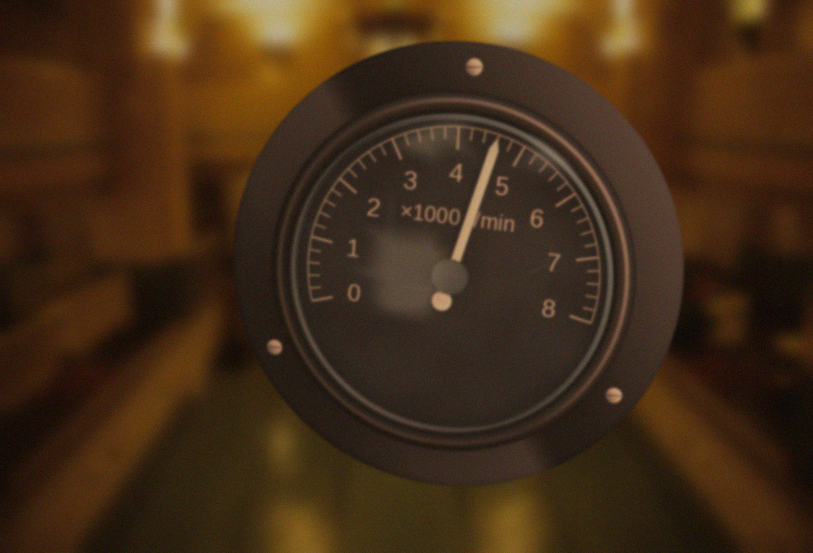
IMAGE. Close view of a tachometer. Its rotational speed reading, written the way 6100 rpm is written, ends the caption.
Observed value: 4600 rpm
